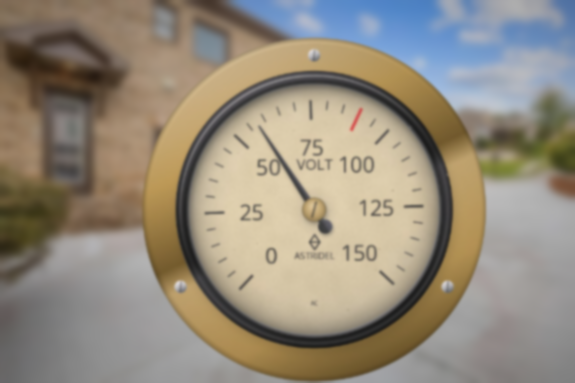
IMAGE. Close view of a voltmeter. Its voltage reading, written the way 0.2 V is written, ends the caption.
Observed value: 57.5 V
